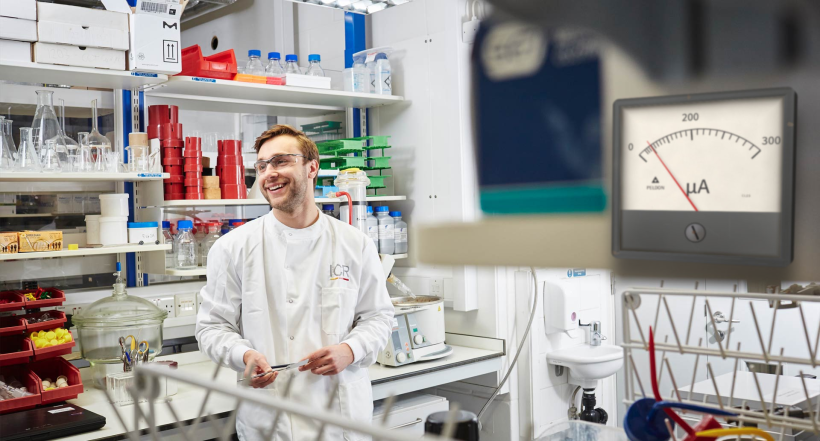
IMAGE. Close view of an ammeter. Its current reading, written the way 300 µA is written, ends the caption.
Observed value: 100 µA
